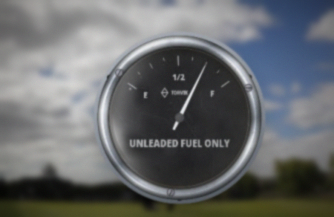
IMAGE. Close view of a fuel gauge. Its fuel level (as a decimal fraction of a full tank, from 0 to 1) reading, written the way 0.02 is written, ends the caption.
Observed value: 0.75
